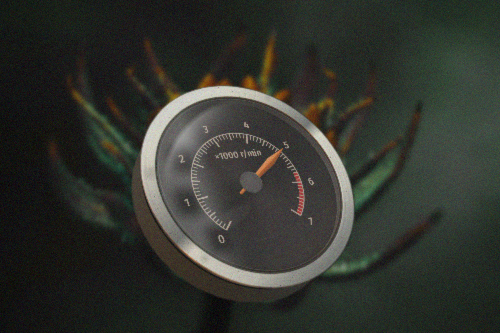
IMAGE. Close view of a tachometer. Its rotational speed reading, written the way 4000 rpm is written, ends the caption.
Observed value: 5000 rpm
